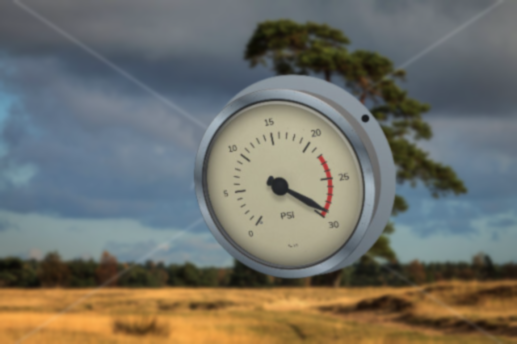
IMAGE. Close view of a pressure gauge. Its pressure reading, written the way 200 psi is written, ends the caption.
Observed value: 29 psi
